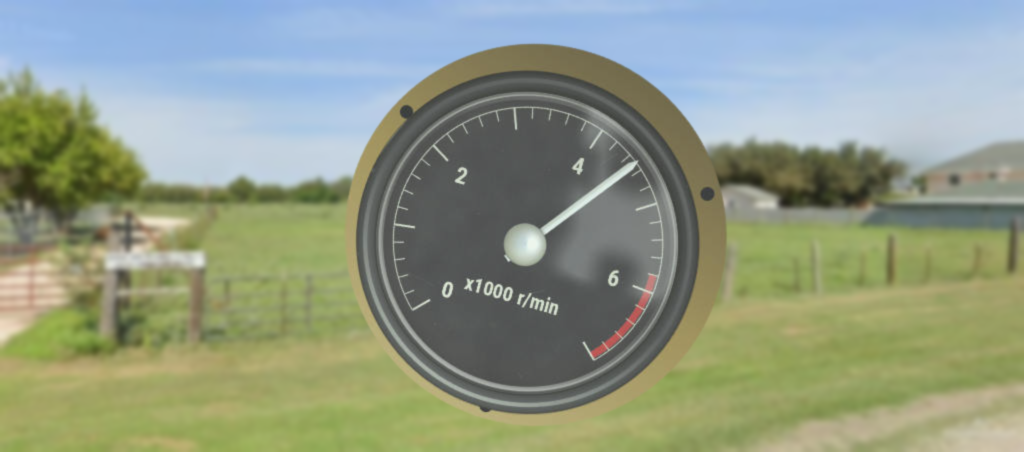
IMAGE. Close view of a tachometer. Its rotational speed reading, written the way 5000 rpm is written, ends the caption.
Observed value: 4500 rpm
